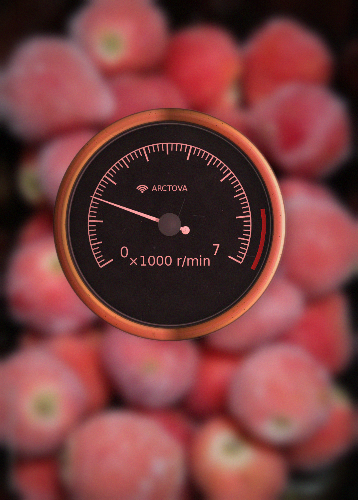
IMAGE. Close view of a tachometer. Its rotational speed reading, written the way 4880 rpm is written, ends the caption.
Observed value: 1500 rpm
